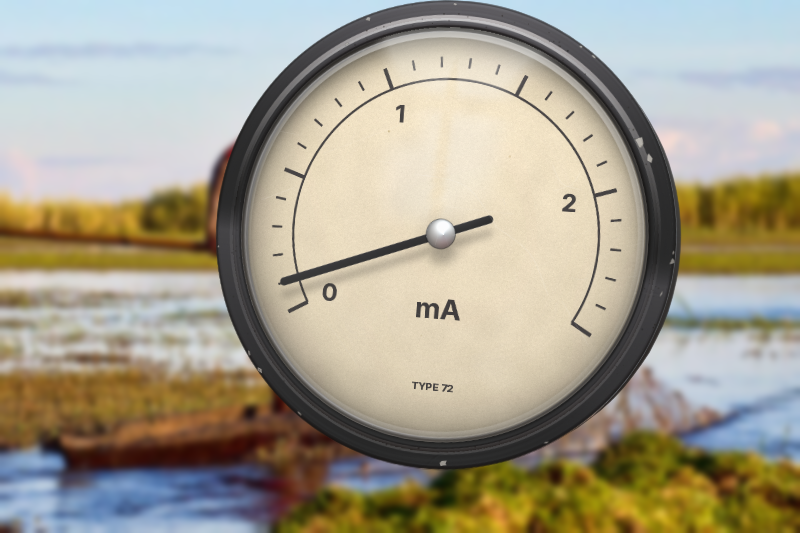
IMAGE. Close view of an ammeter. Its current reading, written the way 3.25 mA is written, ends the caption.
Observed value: 0.1 mA
